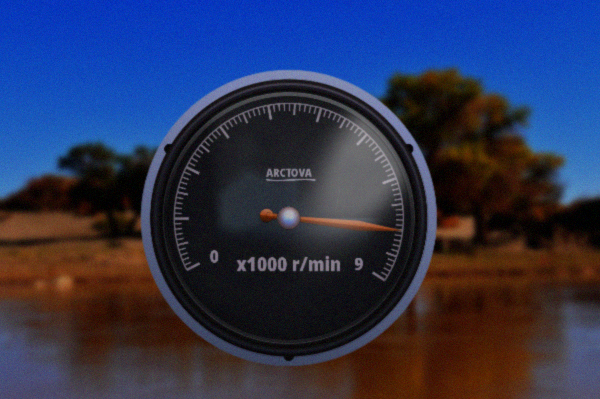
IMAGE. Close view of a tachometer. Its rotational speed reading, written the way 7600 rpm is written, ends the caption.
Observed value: 8000 rpm
